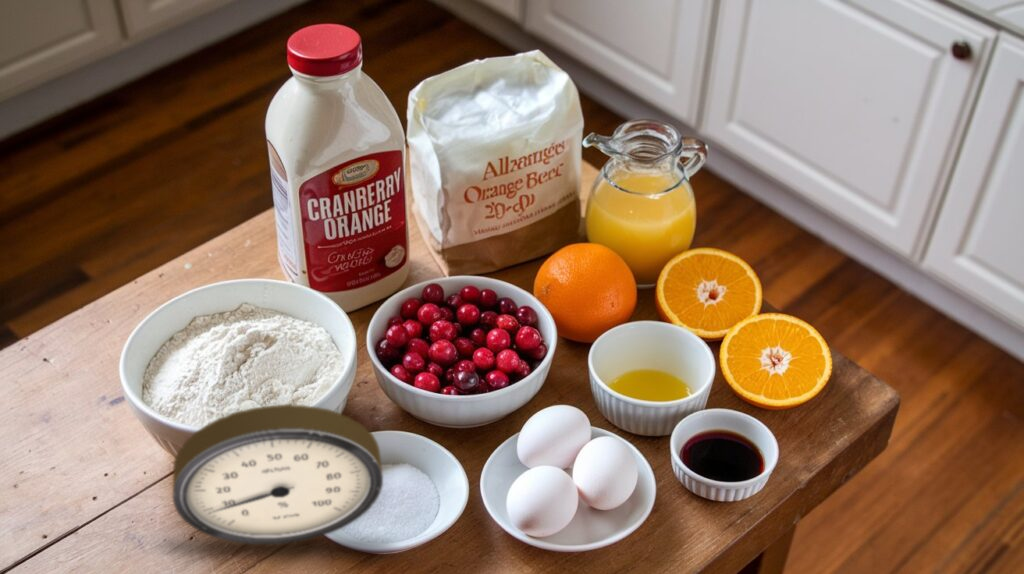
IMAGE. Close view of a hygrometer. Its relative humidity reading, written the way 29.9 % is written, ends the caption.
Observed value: 10 %
